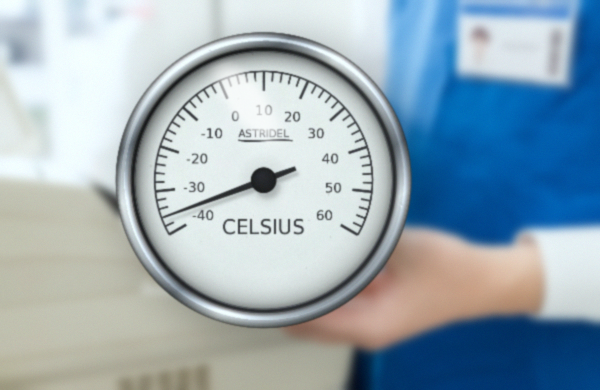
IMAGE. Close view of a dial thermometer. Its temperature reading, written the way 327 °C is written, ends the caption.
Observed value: -36 °C
